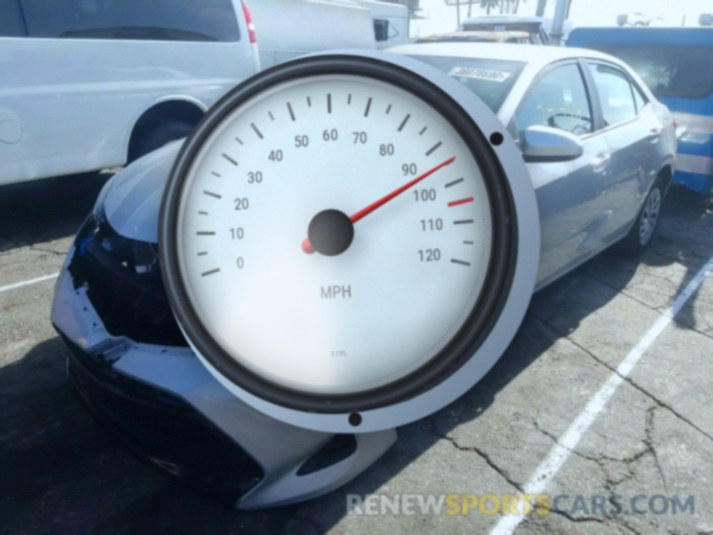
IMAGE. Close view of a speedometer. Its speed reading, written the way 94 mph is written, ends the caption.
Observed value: 95 mph
